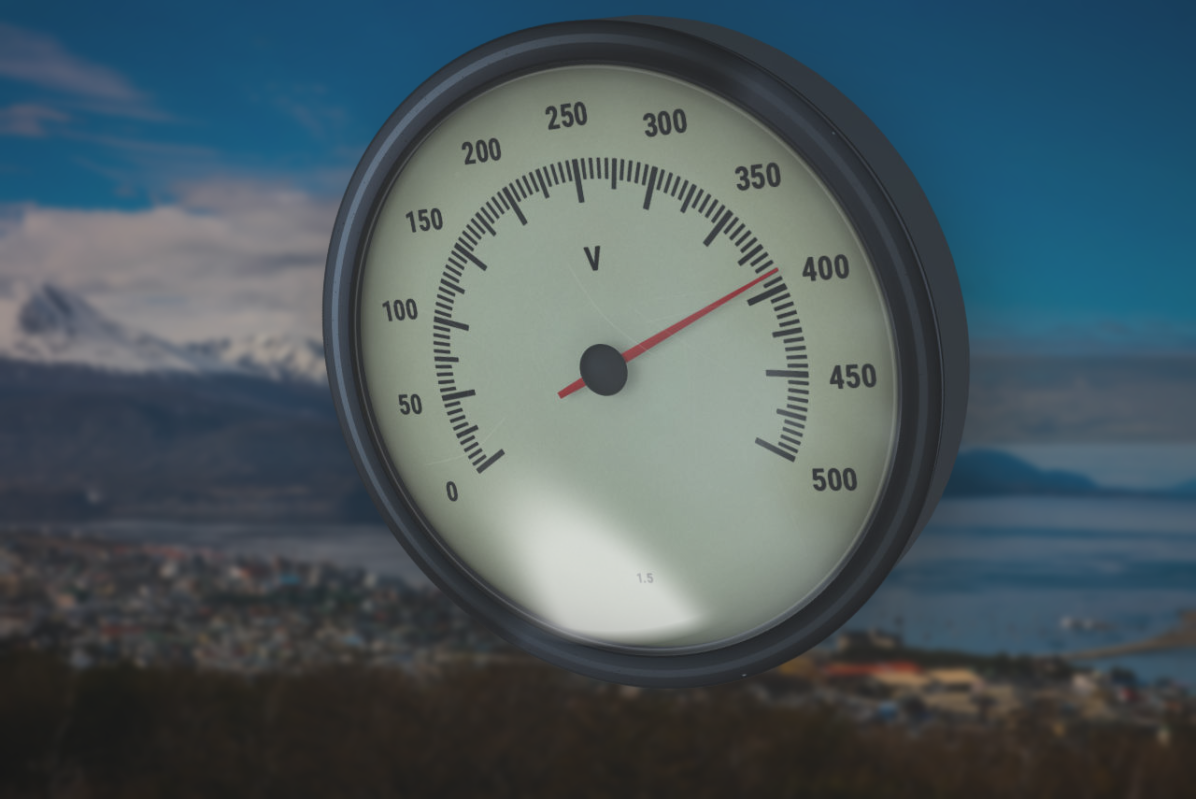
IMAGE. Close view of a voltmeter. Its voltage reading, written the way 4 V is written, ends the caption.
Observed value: 390 V
